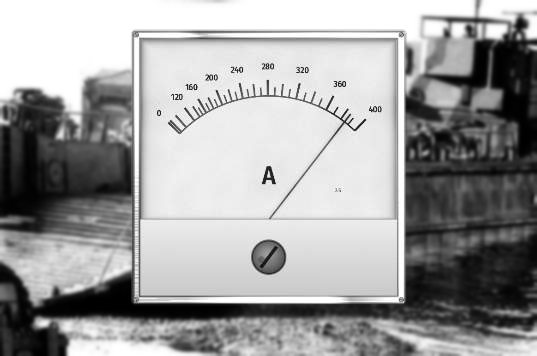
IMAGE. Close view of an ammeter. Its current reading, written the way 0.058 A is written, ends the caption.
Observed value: 385 A
